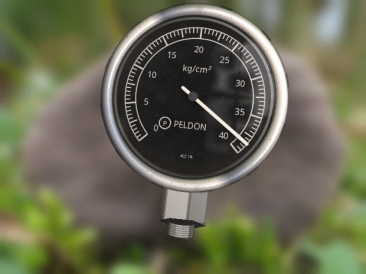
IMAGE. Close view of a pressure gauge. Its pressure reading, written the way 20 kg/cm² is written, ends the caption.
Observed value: 38.5 kg/cm²
